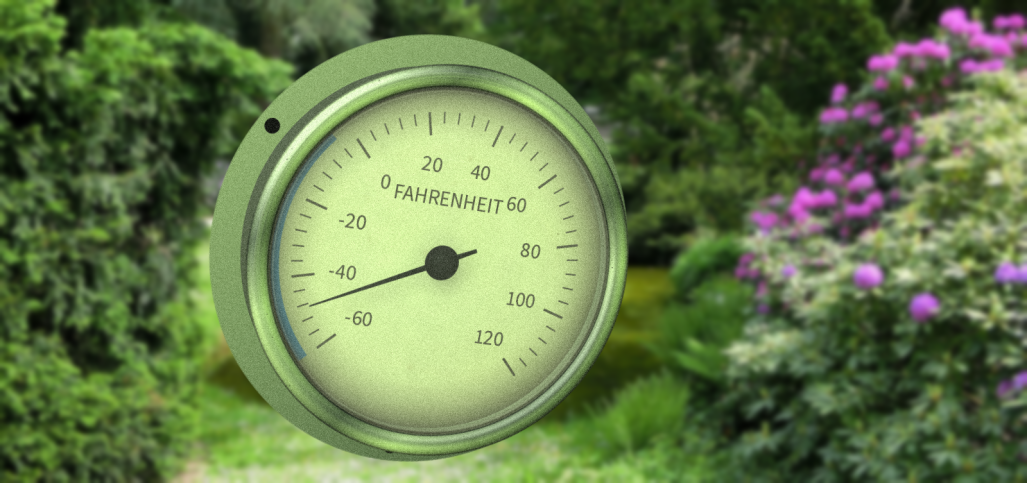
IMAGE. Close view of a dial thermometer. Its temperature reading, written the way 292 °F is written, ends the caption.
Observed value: -48 °F
